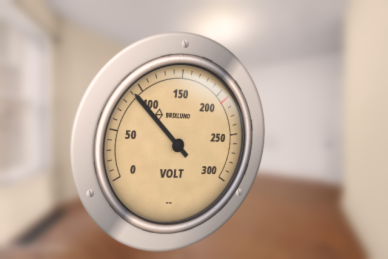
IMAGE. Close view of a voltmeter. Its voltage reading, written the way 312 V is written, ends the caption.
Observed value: 90 V
